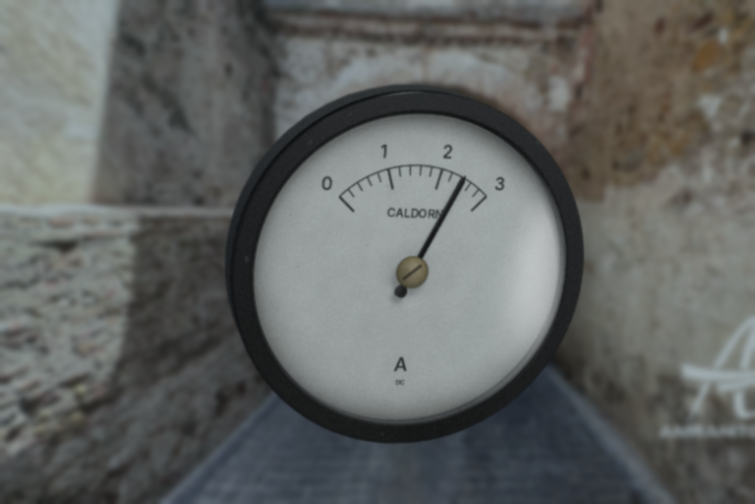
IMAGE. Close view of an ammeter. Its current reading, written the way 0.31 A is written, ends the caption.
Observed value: 2.4 A
